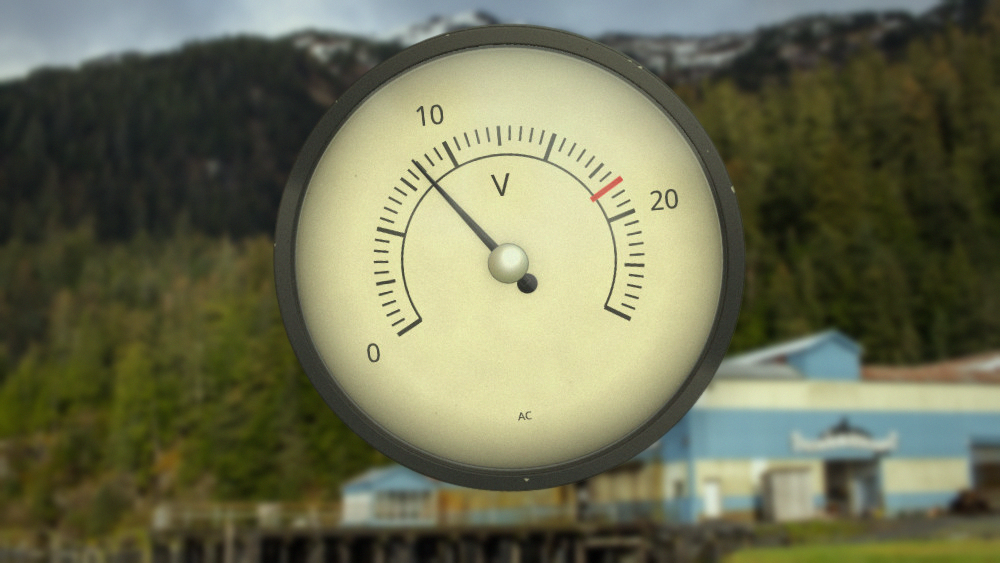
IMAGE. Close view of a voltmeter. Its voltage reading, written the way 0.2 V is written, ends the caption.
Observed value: 8.5 V
